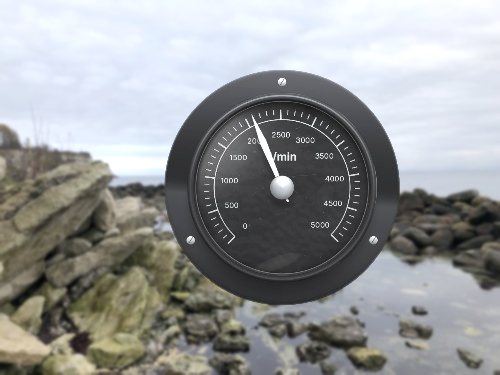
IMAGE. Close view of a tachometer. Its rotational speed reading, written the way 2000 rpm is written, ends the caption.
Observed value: 2100 rpm
